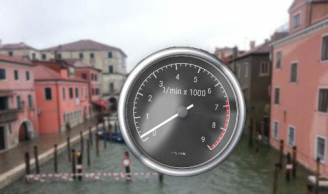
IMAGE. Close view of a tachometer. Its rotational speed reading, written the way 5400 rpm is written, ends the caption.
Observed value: 200 rpm
